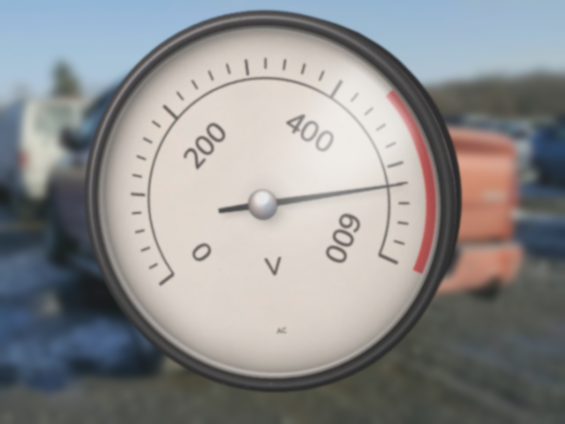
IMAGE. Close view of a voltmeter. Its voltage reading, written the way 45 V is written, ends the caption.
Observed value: 520 V
